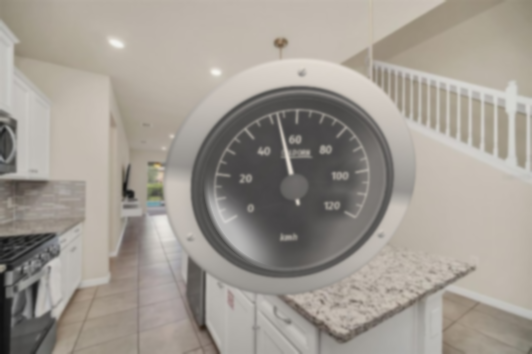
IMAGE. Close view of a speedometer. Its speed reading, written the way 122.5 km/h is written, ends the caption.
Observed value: 52.5 km/h
